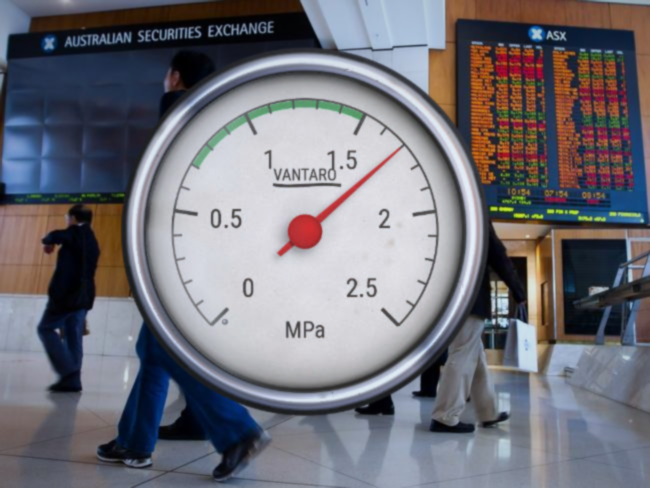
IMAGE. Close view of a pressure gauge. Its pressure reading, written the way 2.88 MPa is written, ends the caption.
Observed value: 1.7 MPa
